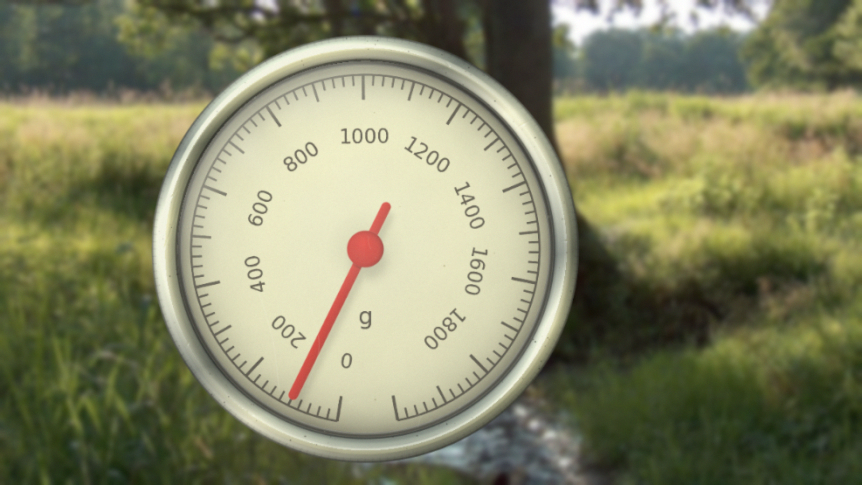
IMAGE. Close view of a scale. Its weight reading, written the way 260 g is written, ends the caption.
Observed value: 100 g
